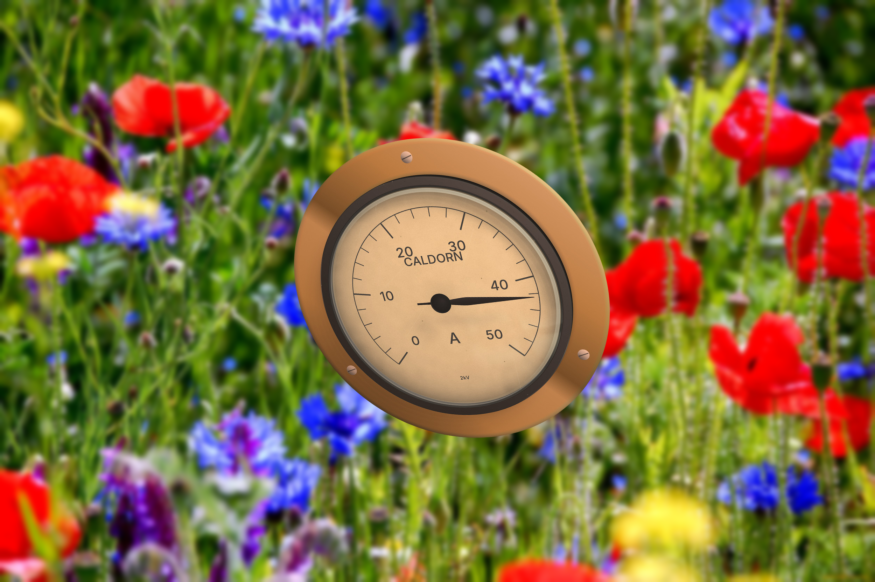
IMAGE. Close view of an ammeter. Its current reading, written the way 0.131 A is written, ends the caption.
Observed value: 42 A
